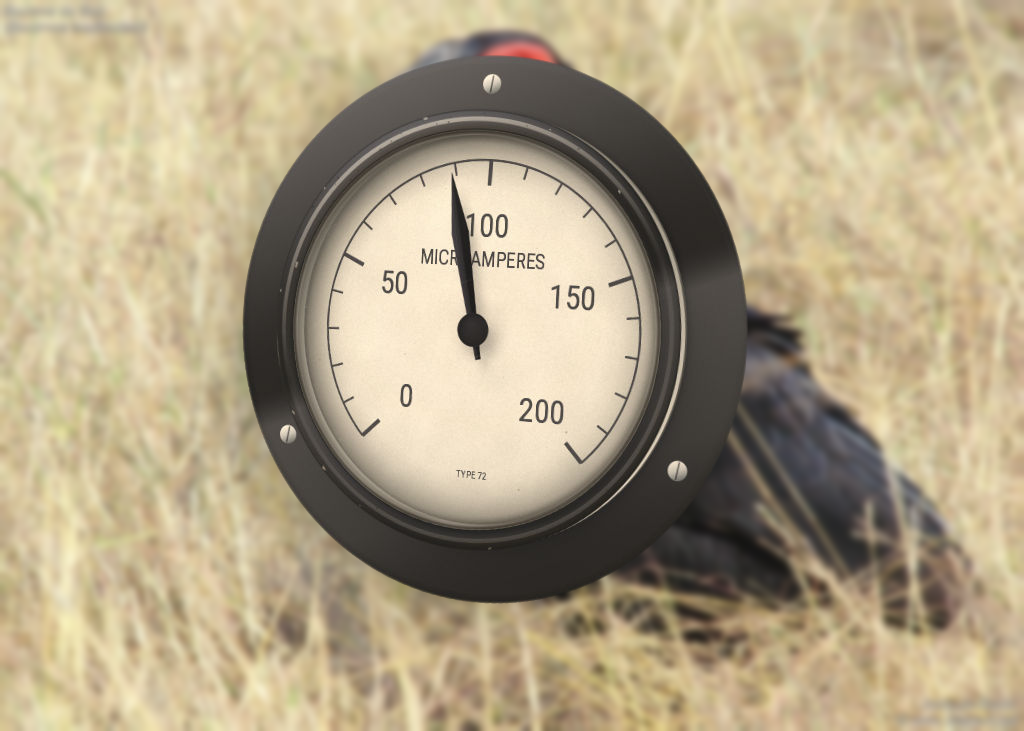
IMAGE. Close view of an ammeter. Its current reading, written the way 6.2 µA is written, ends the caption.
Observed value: 90 µA
